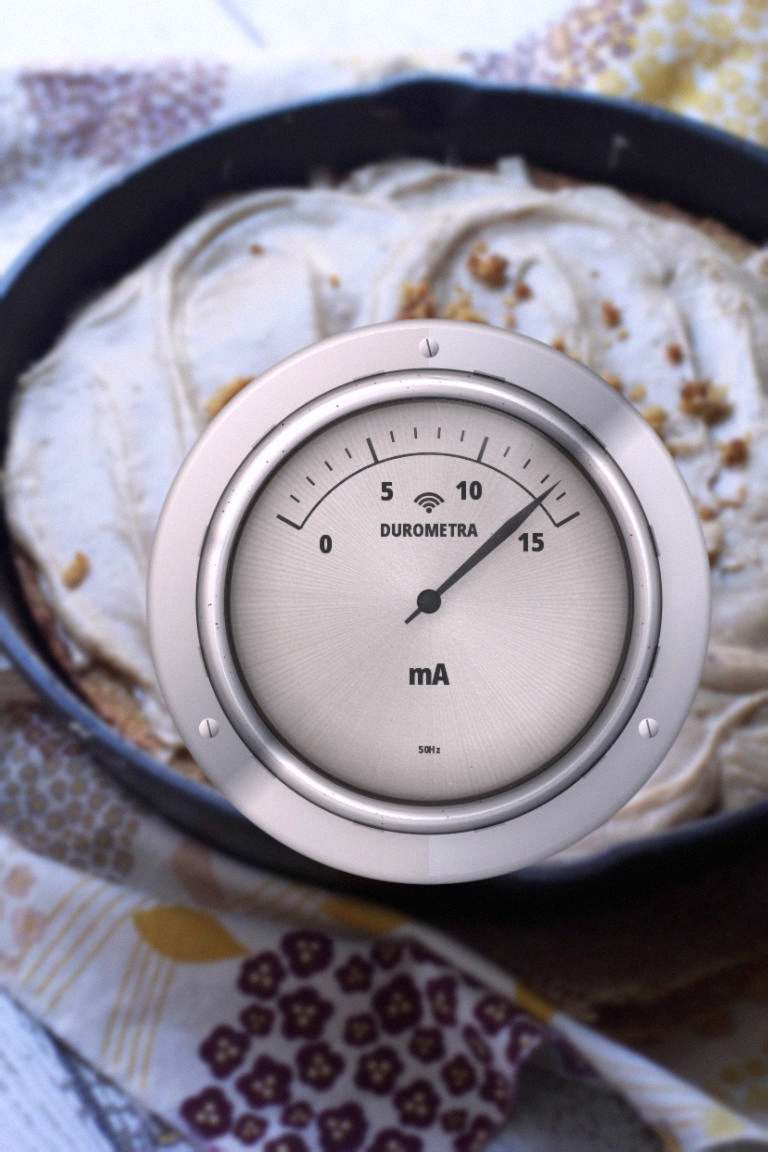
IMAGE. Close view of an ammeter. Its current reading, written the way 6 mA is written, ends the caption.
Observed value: 13.5 mA
